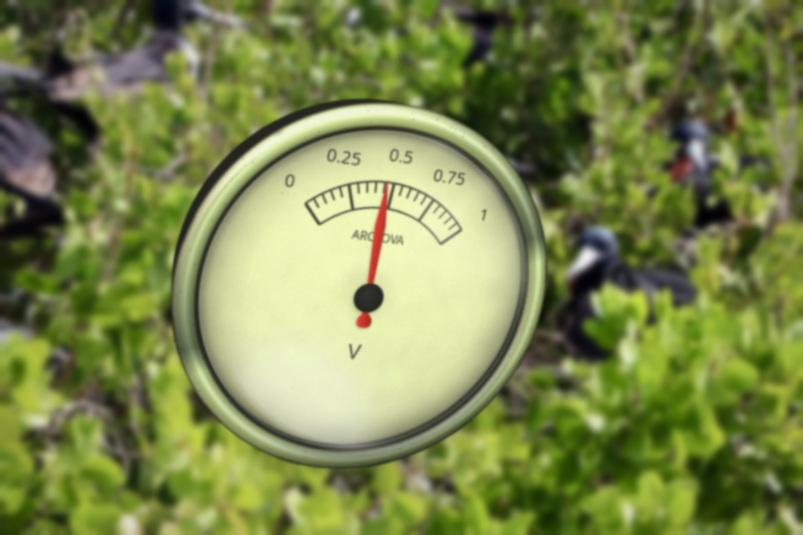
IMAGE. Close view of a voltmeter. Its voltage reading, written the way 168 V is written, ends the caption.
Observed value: 0.45 V
